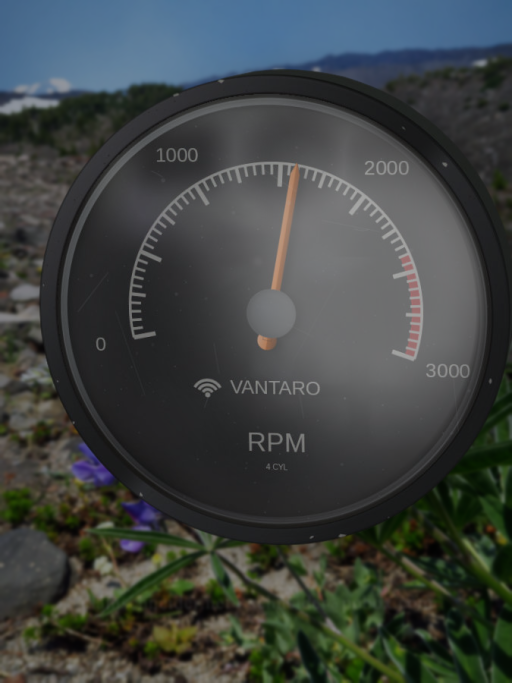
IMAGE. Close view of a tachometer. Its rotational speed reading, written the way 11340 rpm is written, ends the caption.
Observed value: 1600 rpm
